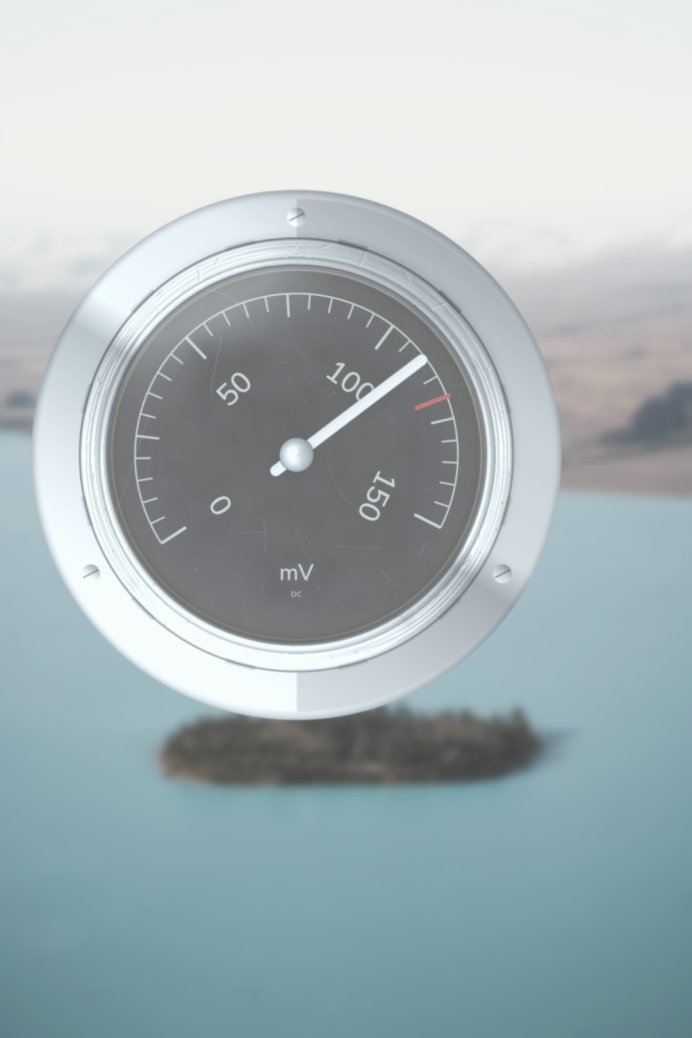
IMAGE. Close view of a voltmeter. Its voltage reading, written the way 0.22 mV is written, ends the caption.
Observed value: 110 mV
